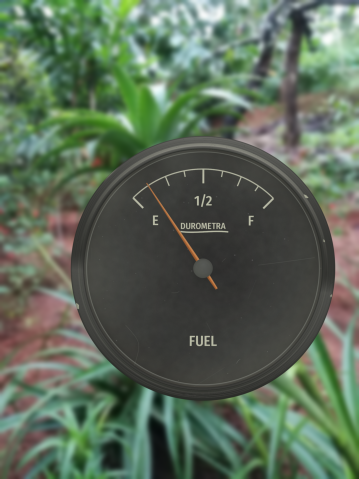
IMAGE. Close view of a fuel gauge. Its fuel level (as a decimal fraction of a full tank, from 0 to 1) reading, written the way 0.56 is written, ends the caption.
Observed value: 0.125
